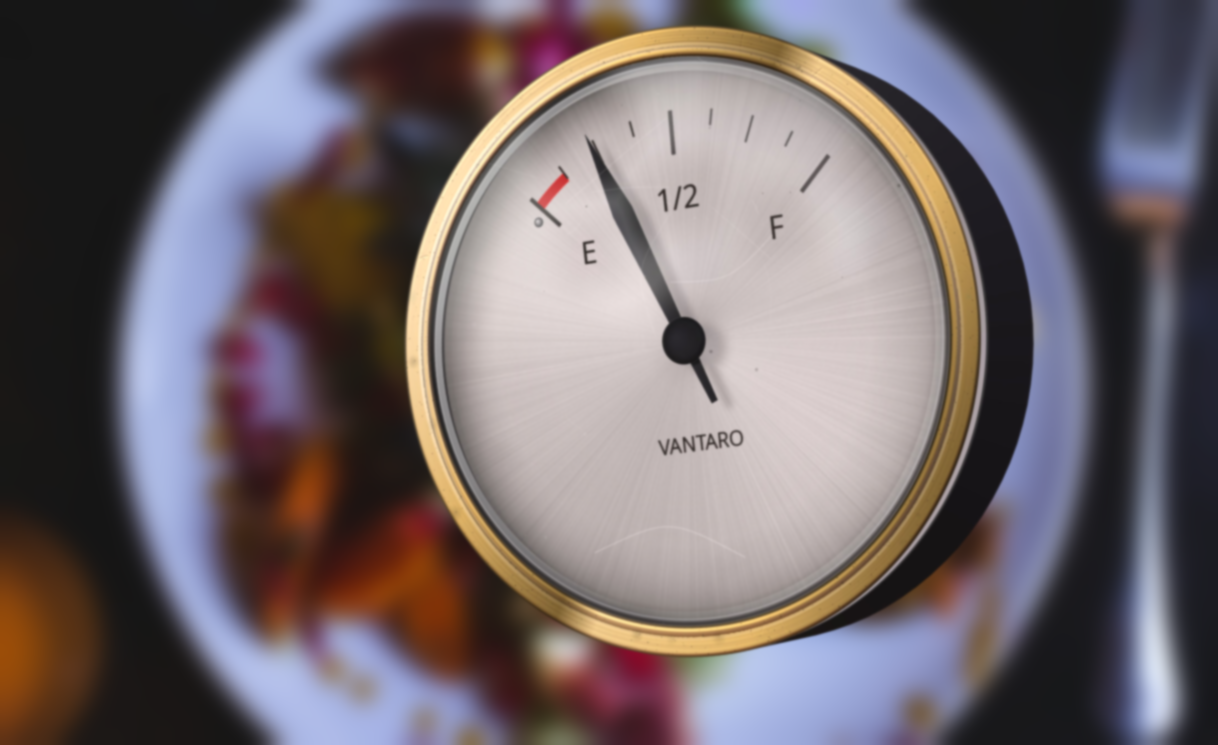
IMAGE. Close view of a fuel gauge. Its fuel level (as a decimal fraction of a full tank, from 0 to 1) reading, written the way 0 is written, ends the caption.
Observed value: 0.25
